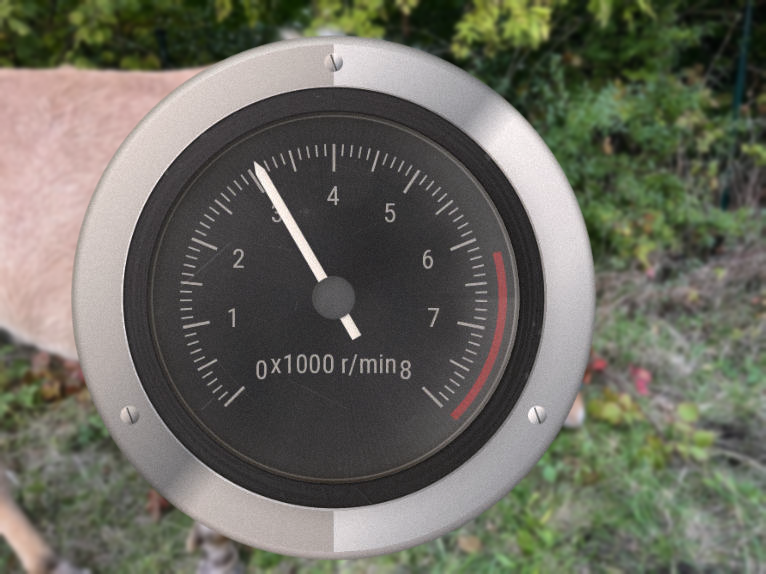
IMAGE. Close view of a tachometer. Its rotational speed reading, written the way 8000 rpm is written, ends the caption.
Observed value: 3100 rpm
